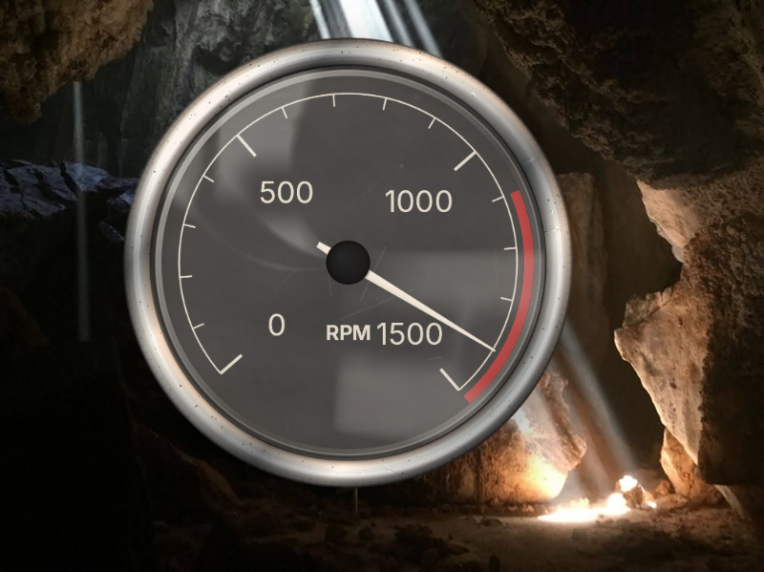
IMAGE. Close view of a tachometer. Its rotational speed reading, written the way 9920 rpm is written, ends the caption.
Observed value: 1400 rpm
